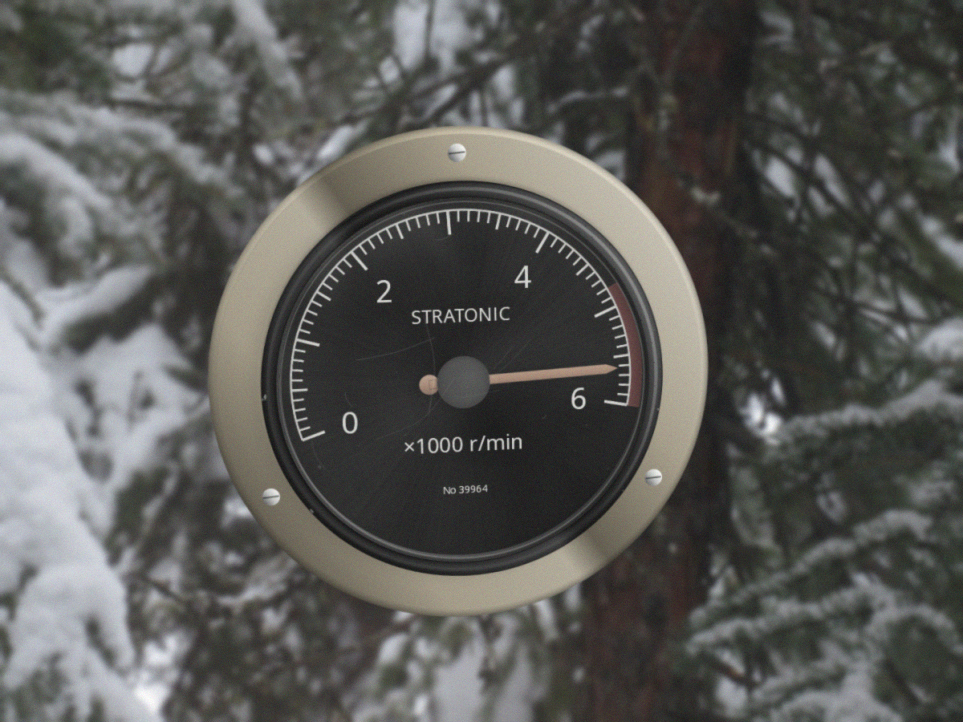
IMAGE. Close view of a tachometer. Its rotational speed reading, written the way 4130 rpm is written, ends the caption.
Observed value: 5600 rpm
